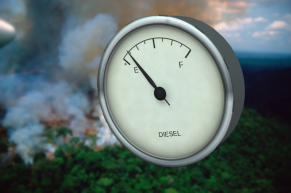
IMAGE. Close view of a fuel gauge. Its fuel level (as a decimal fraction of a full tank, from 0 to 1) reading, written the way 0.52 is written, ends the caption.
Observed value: 0.125
